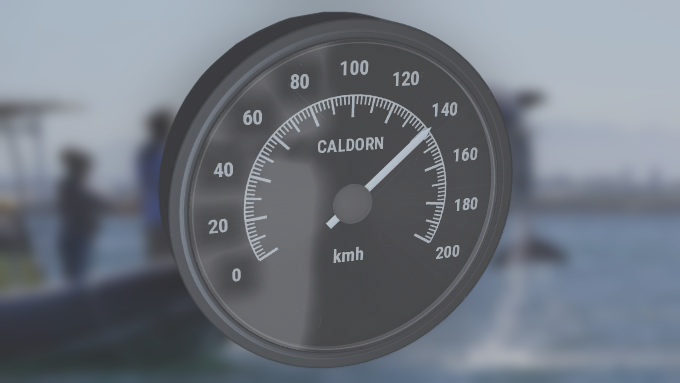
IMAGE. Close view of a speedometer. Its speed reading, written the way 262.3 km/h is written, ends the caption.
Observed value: 140 km/h
